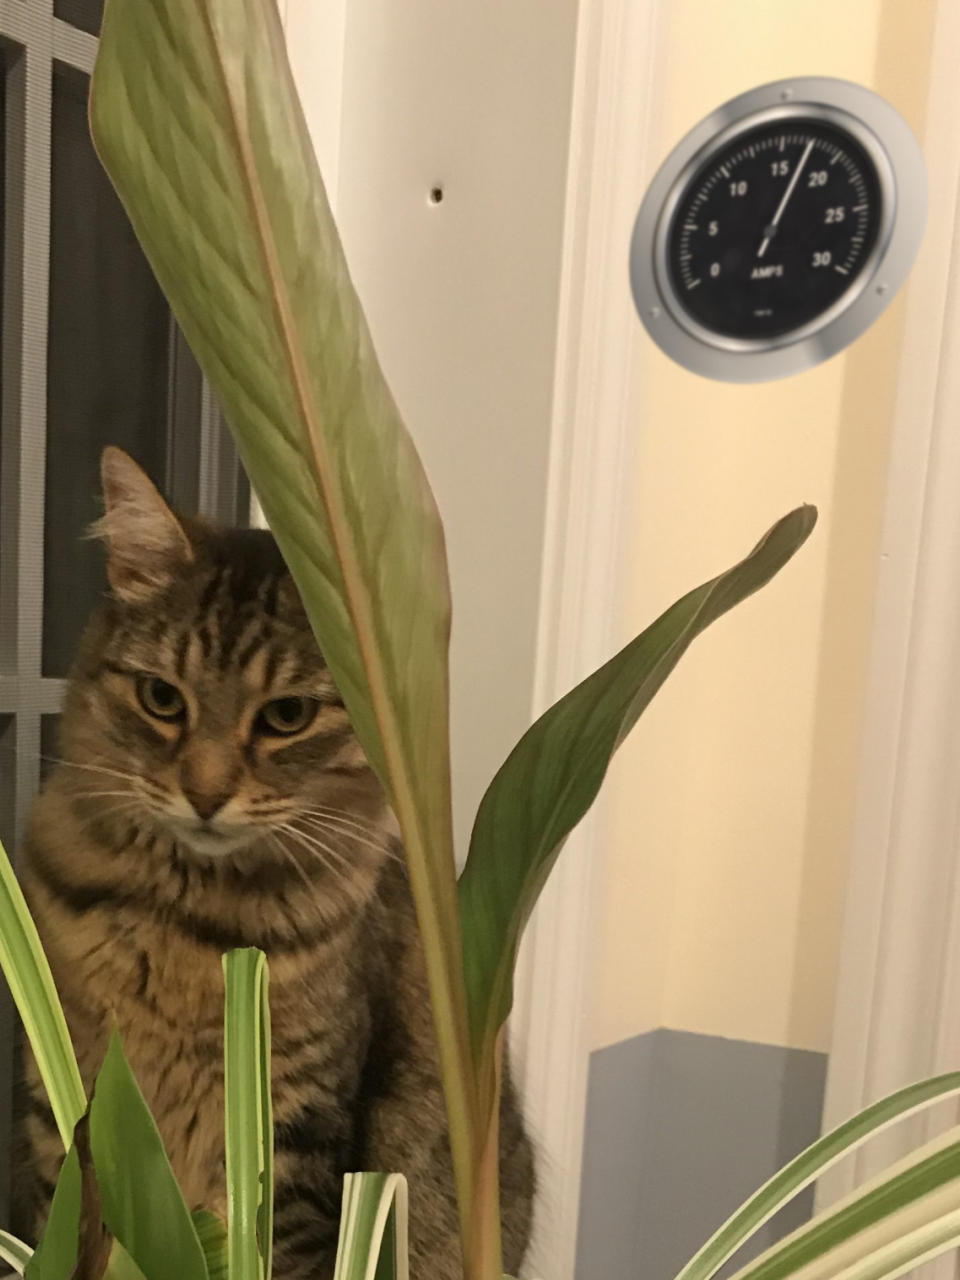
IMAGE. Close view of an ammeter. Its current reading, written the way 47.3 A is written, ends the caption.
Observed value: 17.5 A
